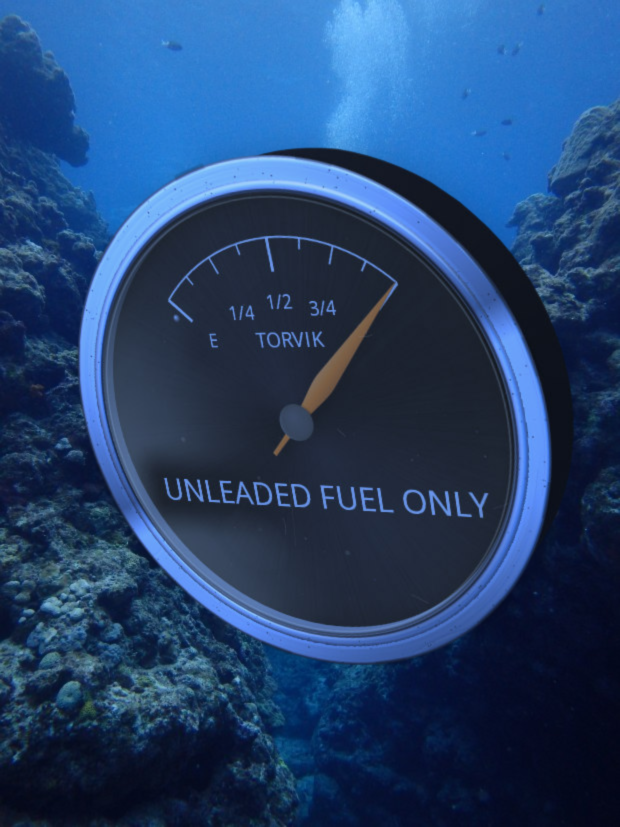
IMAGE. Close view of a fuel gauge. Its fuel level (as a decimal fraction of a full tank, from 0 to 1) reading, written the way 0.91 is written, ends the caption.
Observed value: 1
